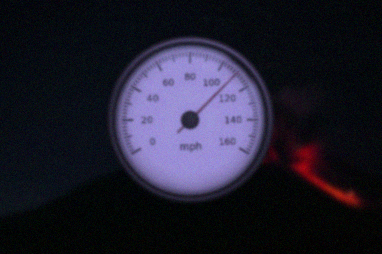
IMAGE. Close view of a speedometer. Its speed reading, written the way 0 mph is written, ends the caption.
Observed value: 110 mph
